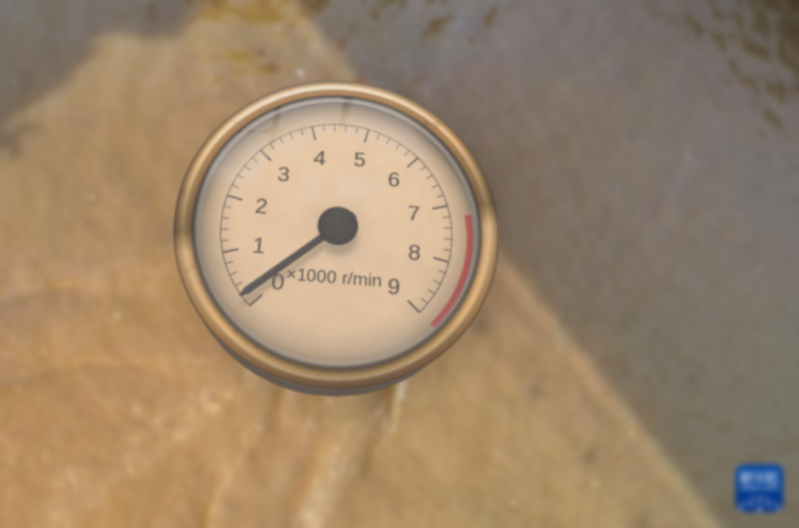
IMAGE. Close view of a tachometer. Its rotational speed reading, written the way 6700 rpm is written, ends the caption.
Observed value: 200 rpm
